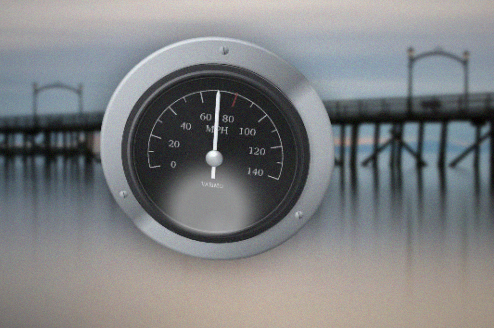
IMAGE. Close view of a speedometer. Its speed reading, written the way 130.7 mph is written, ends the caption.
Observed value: 70 mph
